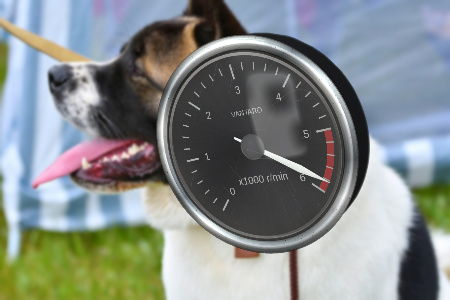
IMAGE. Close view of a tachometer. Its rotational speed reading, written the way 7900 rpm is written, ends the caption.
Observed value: 5800 rpm
